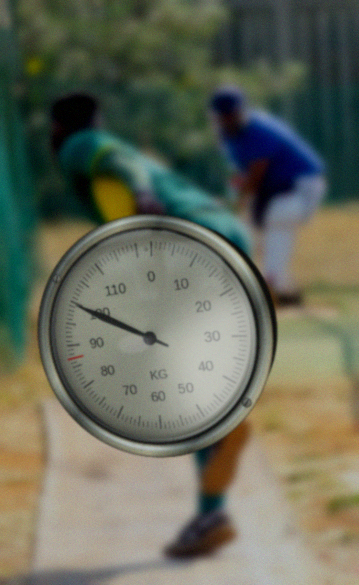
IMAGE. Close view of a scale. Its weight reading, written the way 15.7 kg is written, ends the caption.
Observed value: 100 kg
